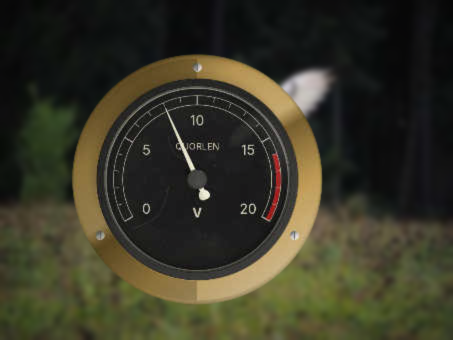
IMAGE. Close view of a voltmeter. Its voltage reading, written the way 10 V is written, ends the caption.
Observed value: 8 V
